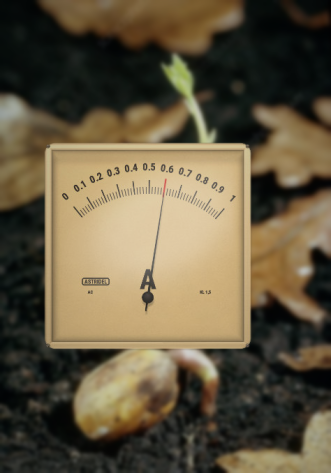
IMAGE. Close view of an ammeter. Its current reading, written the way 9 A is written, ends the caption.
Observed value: 0.6 A
